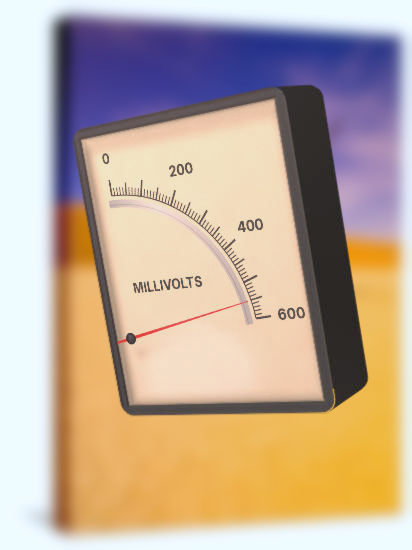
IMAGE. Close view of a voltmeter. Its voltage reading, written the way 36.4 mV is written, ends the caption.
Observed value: 550 mV
